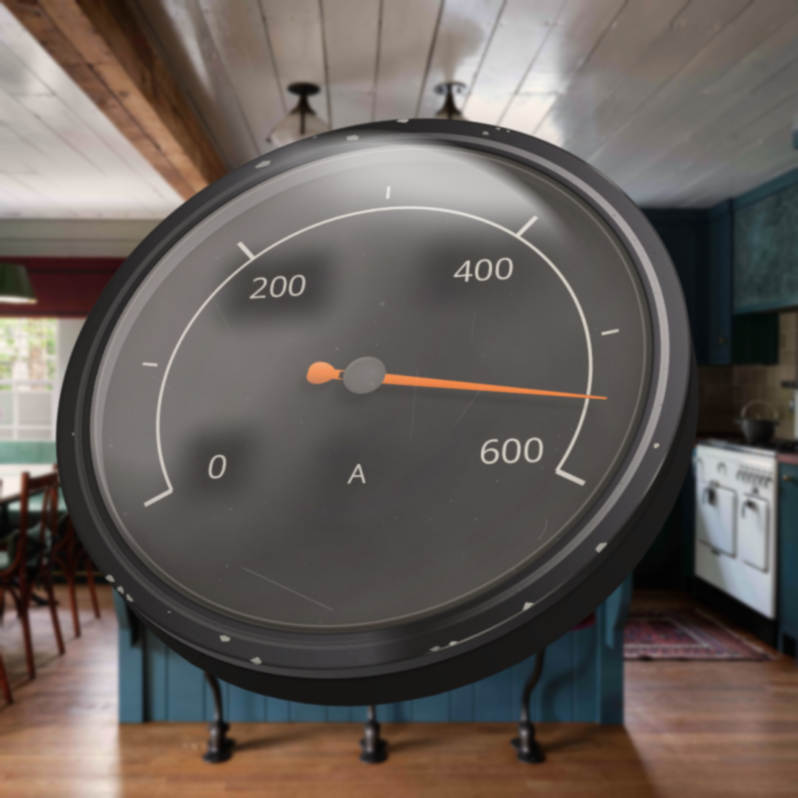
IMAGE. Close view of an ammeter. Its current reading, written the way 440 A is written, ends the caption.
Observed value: 550 A
